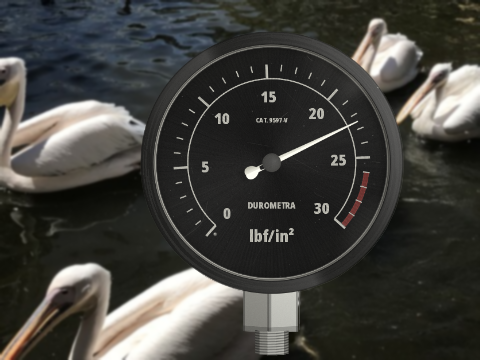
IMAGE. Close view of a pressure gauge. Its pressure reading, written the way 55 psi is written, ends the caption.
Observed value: 22.5 psi
